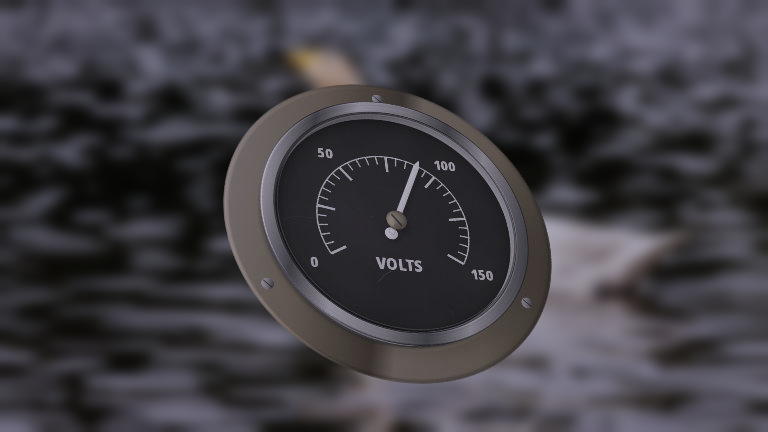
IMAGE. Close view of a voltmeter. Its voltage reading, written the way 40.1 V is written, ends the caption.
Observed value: 90 V
